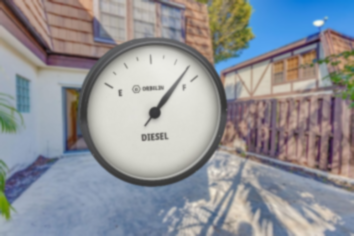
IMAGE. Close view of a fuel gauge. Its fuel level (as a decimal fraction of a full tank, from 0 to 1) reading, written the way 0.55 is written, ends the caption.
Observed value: 0.875
